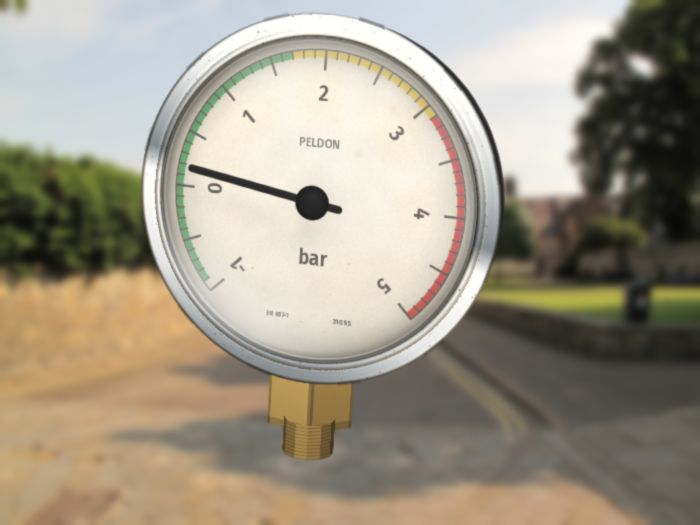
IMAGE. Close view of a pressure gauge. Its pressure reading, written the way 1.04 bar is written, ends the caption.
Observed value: 0.2 bar
